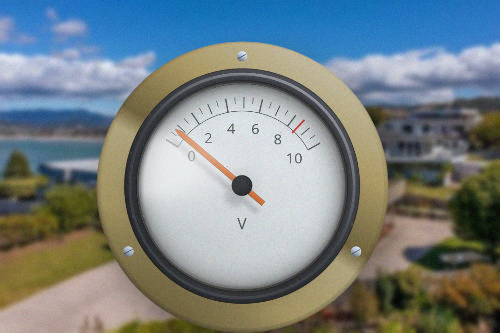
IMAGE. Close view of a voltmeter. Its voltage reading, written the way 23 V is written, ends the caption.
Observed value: 0.75 V
